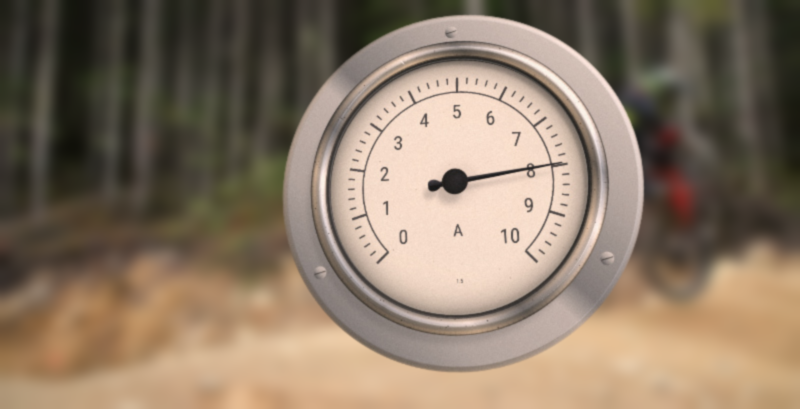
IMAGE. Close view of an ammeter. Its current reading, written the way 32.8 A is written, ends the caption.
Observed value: 8 A
